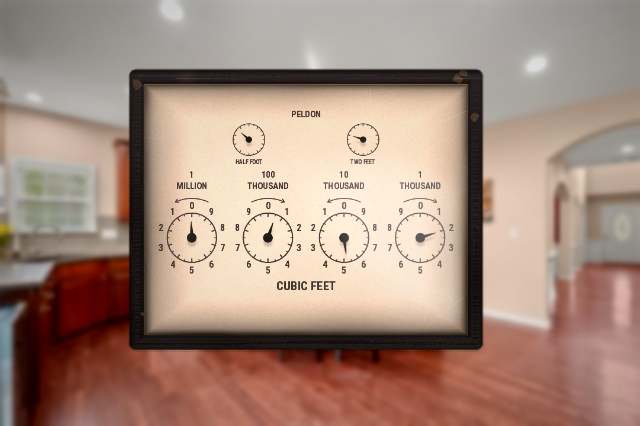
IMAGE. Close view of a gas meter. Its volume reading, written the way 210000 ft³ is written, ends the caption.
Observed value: 5200 ft³
